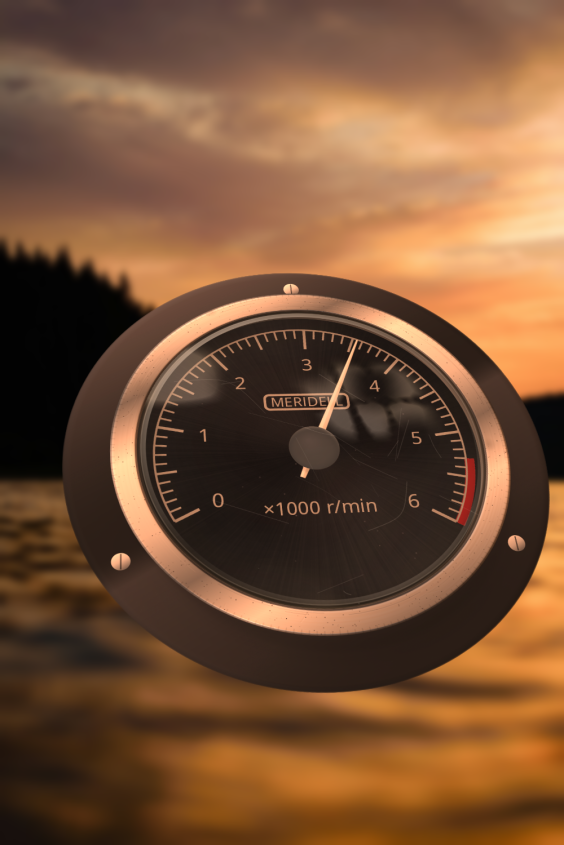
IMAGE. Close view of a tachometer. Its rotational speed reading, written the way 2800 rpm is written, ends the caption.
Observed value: 3550 rpm
